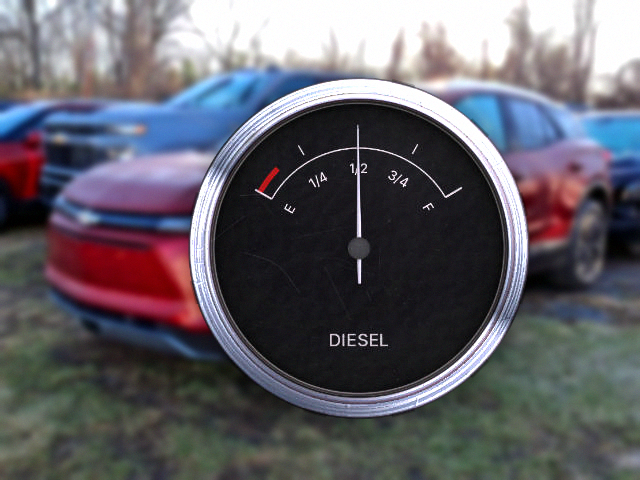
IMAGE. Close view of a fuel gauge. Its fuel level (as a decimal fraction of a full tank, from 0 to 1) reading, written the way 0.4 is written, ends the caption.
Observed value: 0.5
